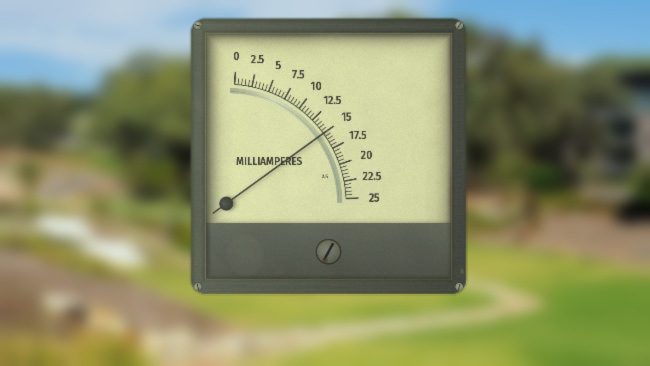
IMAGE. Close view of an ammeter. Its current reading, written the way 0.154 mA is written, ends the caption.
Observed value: 15 mA
